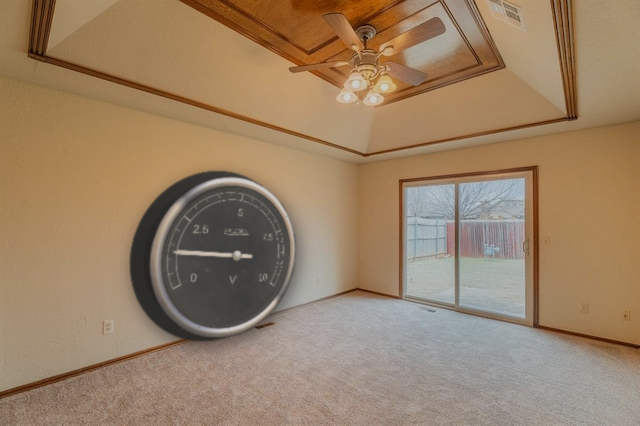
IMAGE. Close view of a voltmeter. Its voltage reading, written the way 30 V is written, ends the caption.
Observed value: 1.25 V
